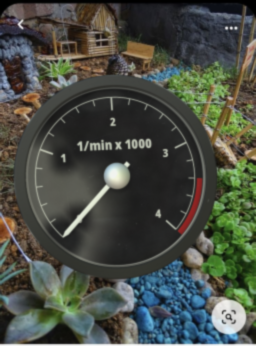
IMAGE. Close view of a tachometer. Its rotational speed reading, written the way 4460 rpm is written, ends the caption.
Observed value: 0 rpm
